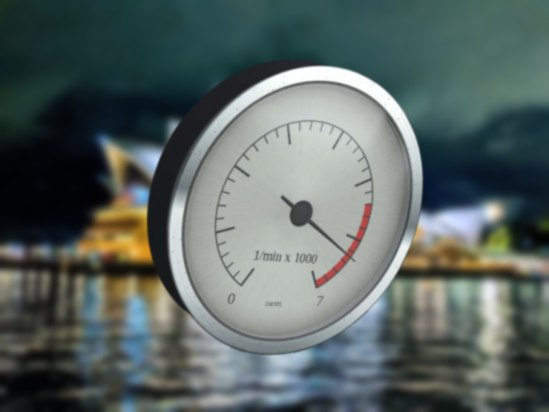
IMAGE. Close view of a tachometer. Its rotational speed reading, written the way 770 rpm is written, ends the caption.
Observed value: 6300 rpm
